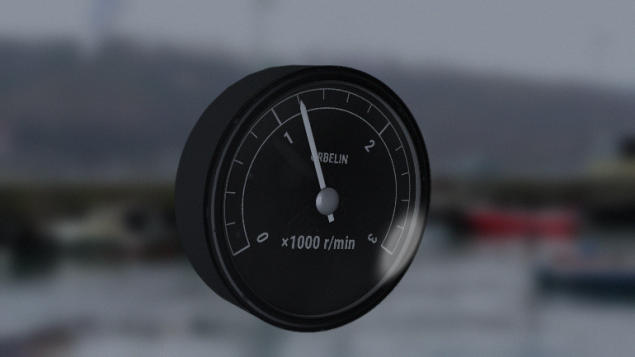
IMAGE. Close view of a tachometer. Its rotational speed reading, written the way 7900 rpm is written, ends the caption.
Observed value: 1200 rpm
